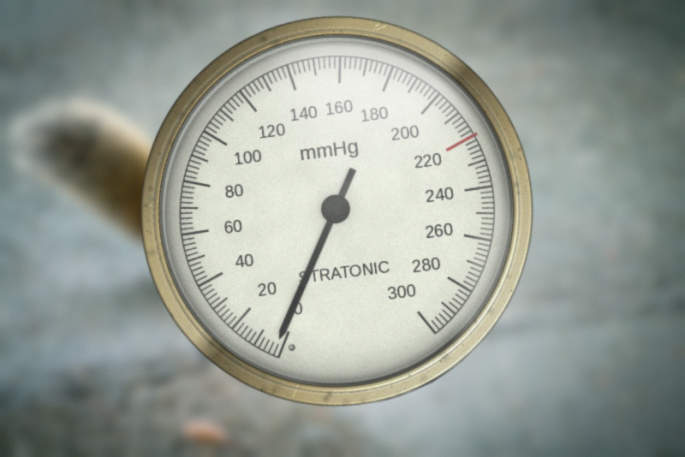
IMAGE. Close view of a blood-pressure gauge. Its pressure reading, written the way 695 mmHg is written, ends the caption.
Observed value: 2 mmHg
